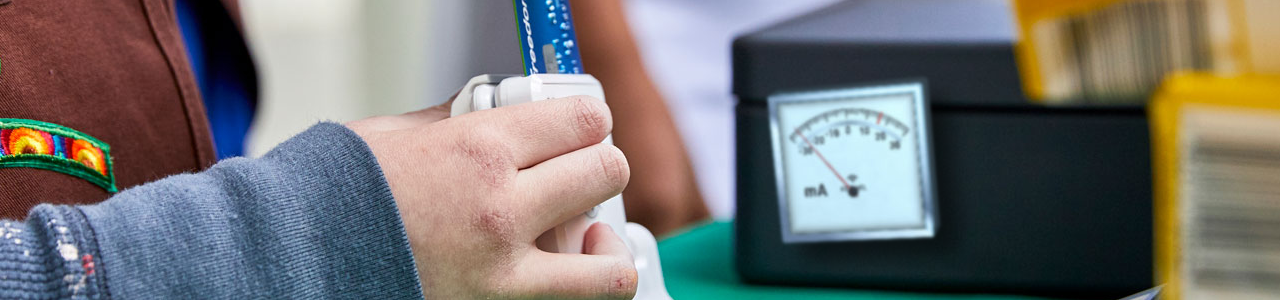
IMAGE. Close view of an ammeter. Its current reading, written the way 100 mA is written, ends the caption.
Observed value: -25 mA
